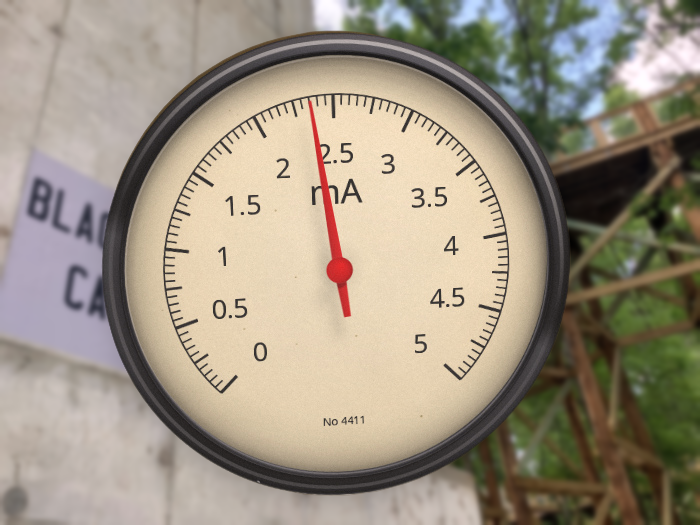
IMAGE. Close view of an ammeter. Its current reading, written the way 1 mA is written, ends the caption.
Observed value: 2.35 mA
